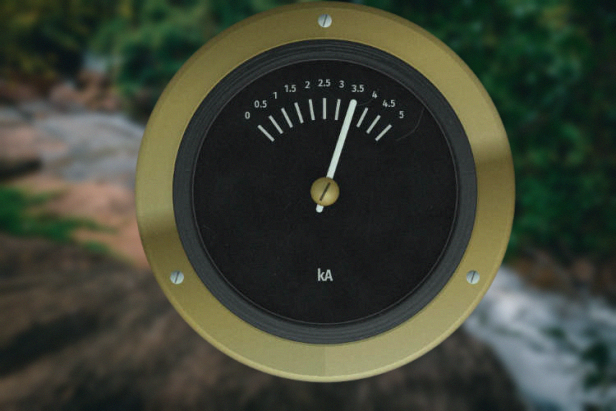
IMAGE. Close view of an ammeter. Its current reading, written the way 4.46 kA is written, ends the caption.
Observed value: 3.5 kA
